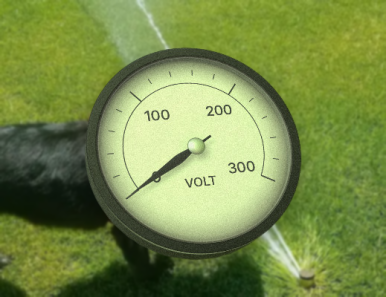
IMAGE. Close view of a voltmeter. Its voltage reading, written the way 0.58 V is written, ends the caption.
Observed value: 0 V
